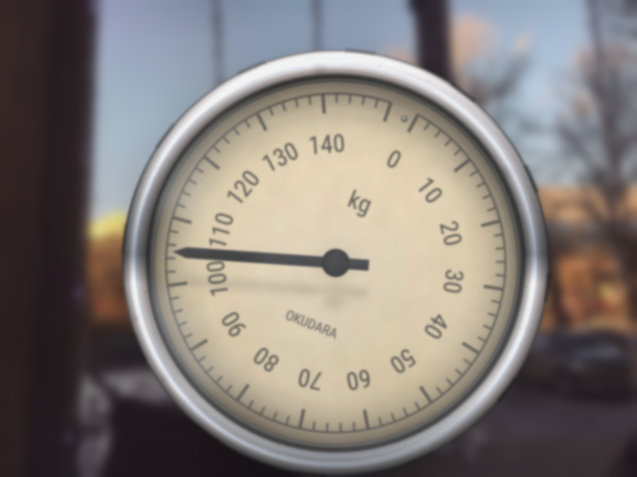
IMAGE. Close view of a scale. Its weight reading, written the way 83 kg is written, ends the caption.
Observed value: 105 kg
